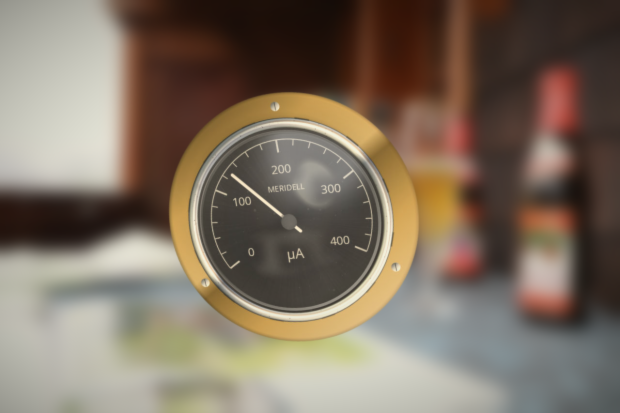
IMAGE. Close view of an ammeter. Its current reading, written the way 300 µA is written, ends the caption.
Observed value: 130 µA
